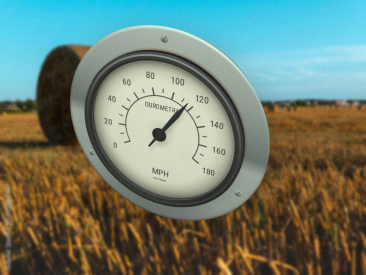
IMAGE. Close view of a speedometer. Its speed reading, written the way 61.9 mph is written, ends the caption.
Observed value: 115 mph
